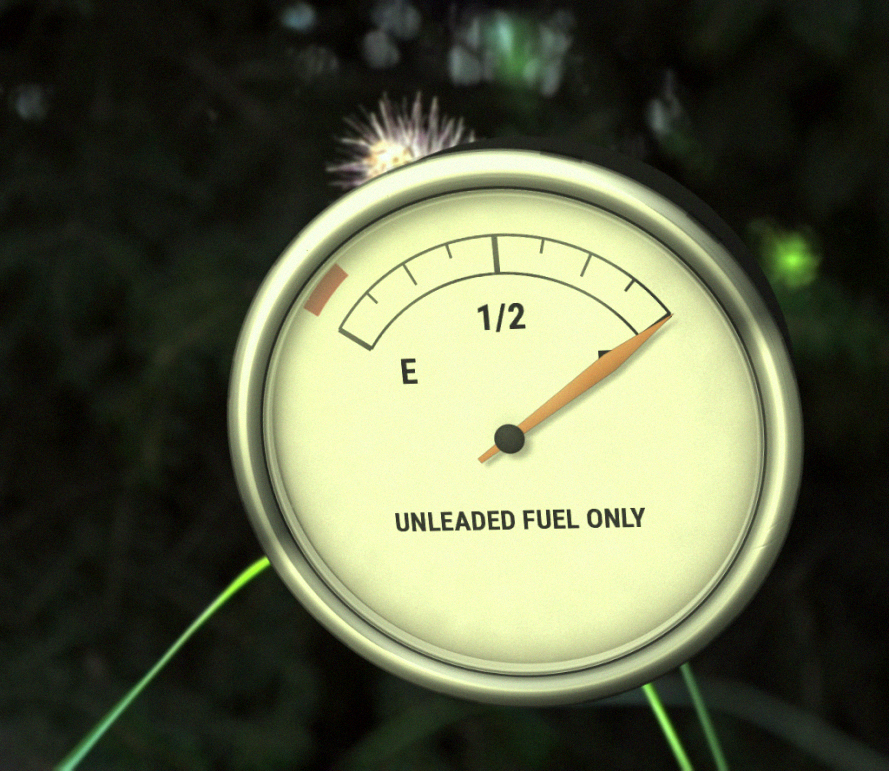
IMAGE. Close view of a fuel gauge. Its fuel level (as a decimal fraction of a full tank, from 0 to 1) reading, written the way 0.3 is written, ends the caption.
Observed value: 1
